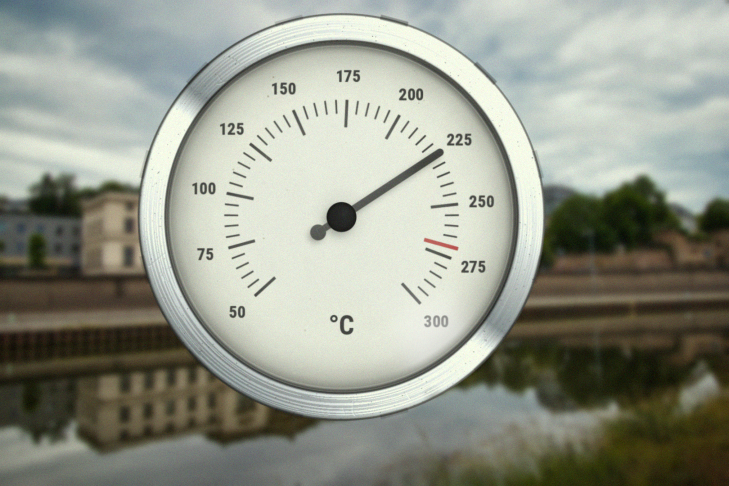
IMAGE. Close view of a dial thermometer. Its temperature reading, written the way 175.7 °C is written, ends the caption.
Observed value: 225 °C
